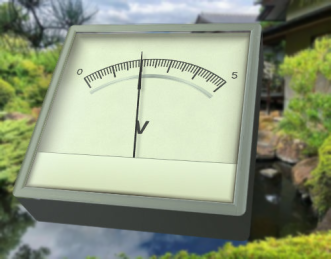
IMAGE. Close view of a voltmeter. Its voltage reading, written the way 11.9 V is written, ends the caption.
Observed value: 2 V
